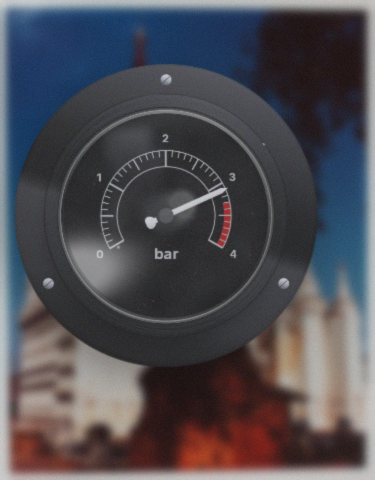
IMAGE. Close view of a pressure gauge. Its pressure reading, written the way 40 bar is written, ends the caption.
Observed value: 3.1 bar
